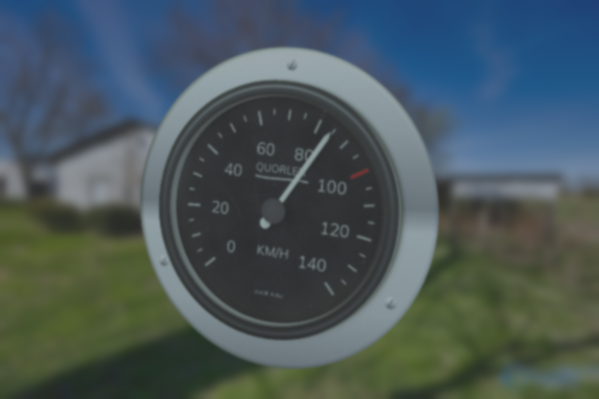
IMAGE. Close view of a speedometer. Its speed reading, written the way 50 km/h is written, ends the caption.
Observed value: 85 km/h
